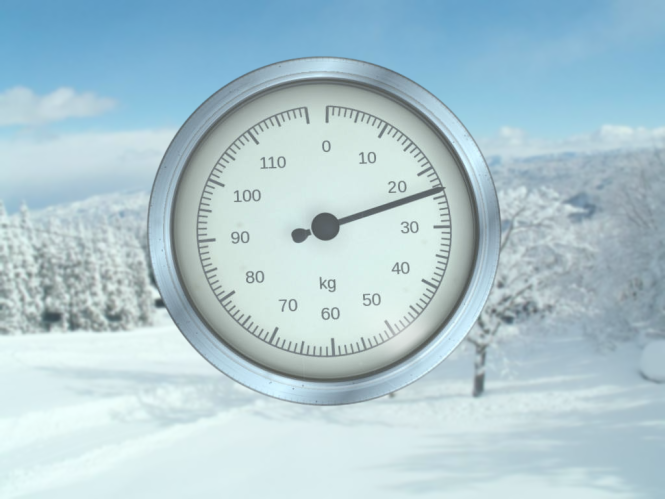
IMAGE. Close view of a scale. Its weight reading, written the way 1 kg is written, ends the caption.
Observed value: 24 kg
